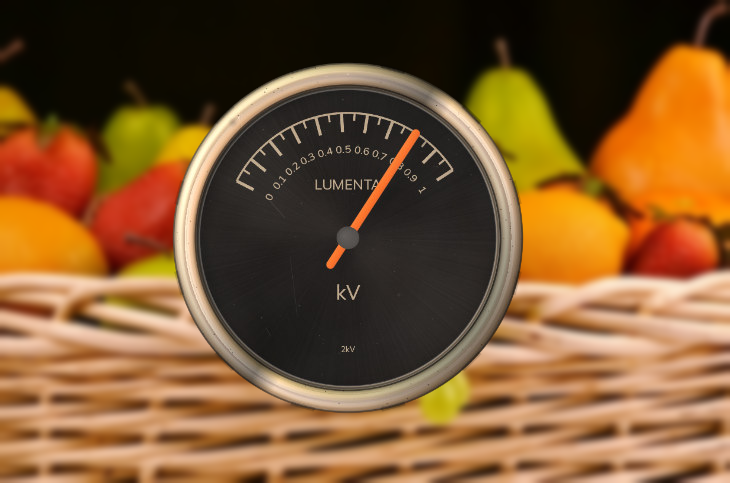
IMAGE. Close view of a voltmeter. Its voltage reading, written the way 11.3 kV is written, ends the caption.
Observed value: 0.8 kV
